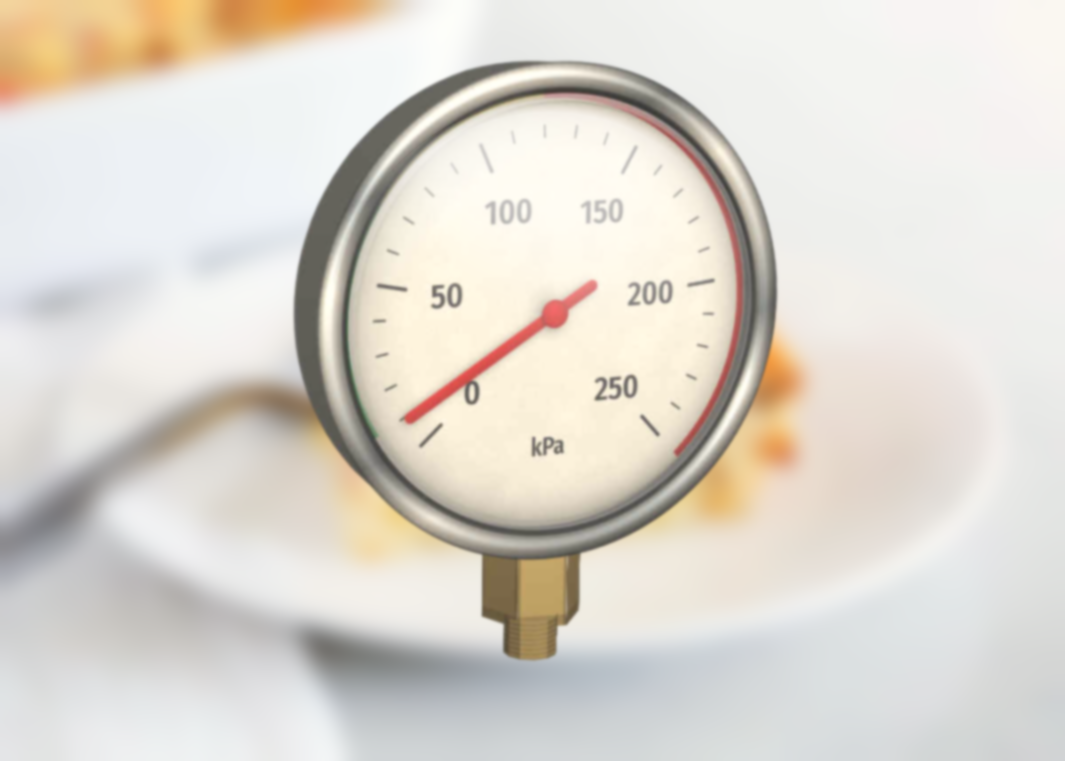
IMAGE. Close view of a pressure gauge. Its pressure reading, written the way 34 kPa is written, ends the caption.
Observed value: 10 kPa
